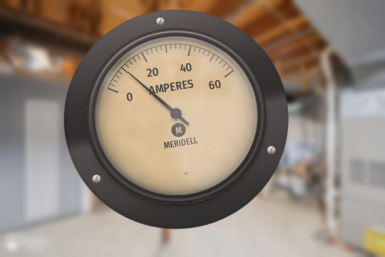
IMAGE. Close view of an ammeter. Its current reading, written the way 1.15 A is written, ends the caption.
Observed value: 10 A
